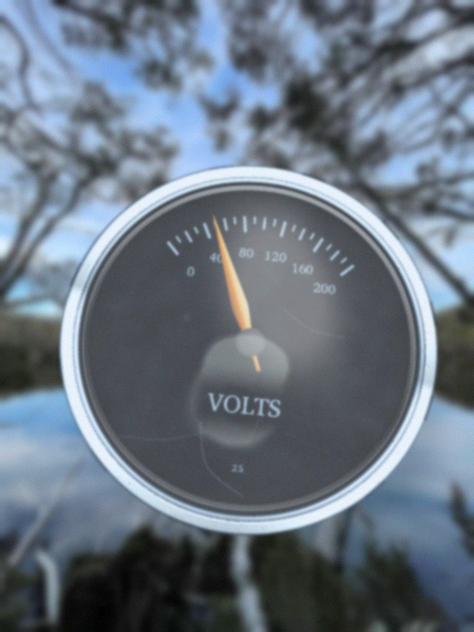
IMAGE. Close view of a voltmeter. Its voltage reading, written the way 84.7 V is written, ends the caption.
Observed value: 50 V
